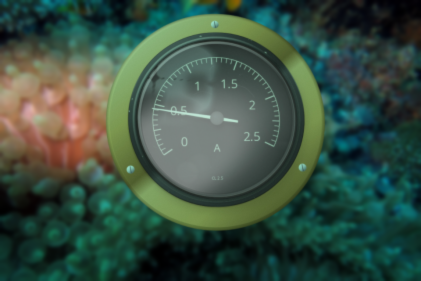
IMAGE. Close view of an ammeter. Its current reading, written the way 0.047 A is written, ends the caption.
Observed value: 0.45 A
